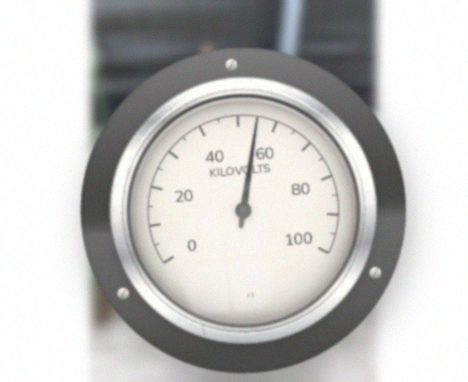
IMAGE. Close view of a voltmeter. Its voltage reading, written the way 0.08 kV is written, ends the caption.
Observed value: 55 kV
